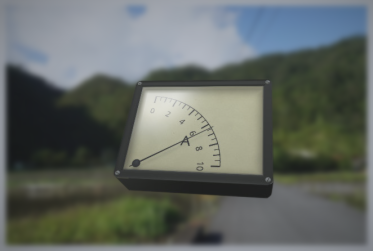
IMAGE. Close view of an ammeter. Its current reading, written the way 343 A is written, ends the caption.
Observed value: 6.5 A
